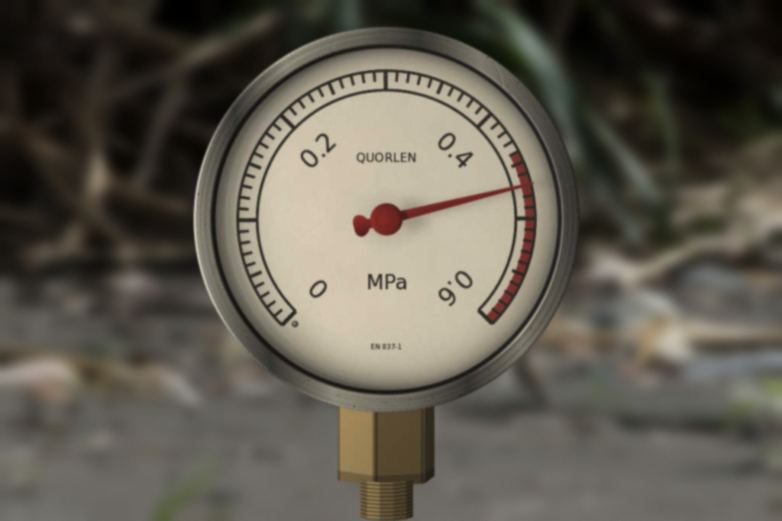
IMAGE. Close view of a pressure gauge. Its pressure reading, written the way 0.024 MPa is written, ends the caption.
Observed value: 0.47 MPa
